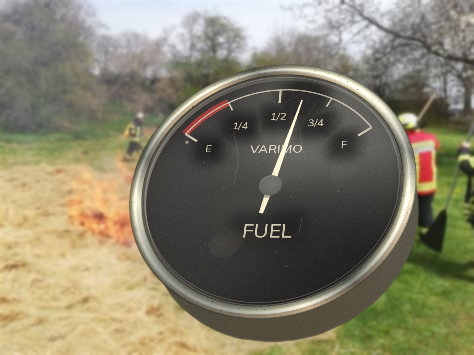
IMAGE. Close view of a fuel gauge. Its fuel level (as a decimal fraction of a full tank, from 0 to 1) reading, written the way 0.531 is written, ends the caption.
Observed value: 0.625
